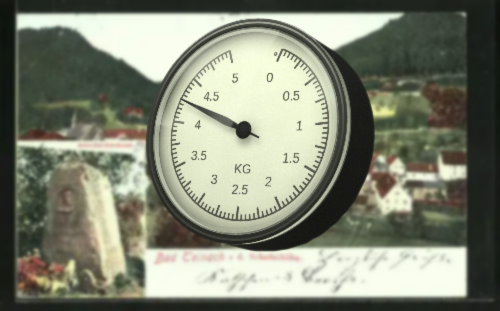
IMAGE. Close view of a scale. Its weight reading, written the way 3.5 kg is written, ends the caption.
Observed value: 4.25 kg
